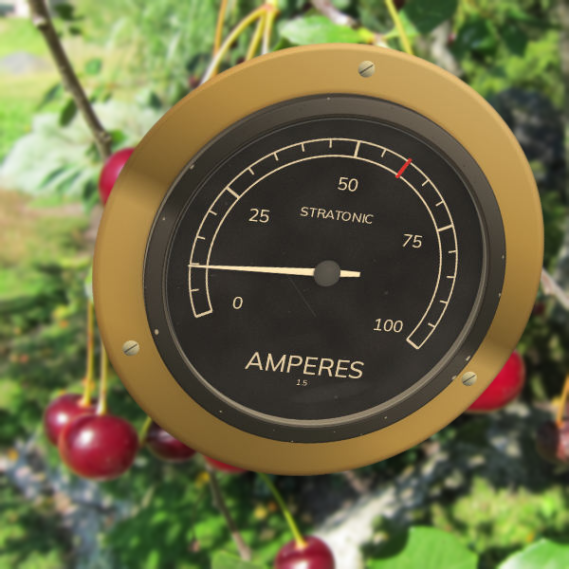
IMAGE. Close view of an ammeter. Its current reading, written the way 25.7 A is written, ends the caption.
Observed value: 10 A
